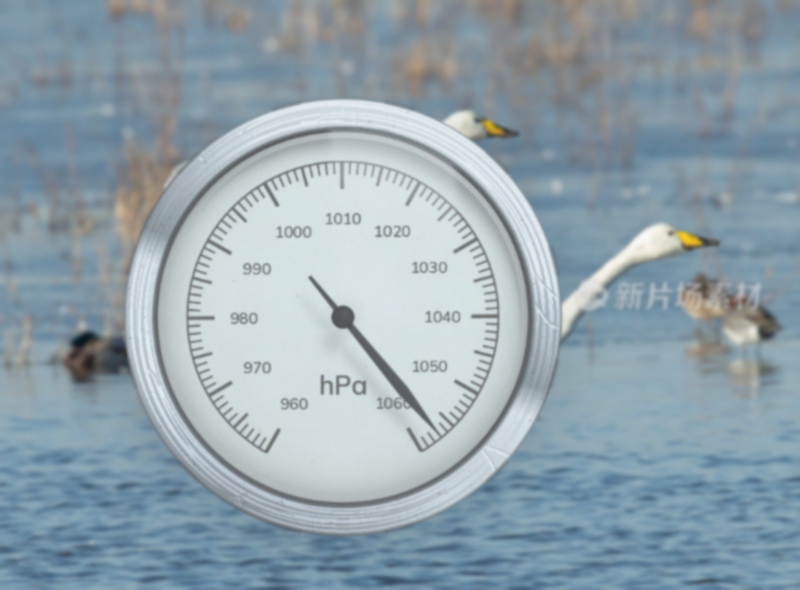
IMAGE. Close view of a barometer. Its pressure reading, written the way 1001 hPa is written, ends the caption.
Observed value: 1057 hPa
